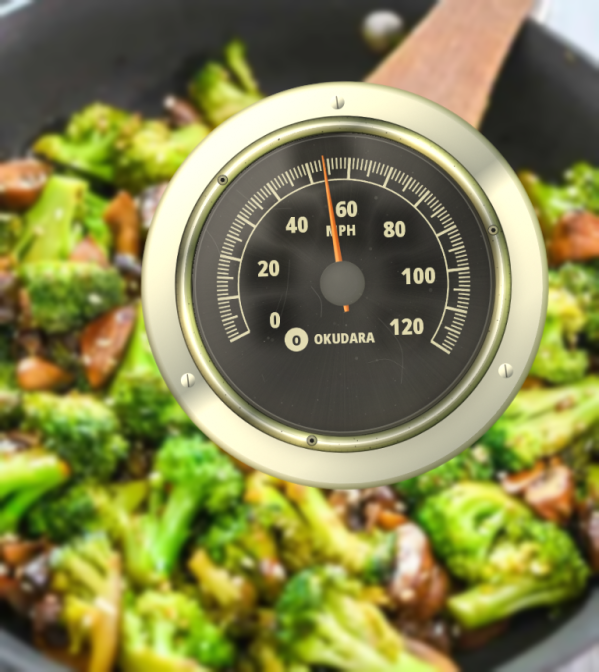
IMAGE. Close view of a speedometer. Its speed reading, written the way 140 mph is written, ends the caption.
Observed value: 54 mph
